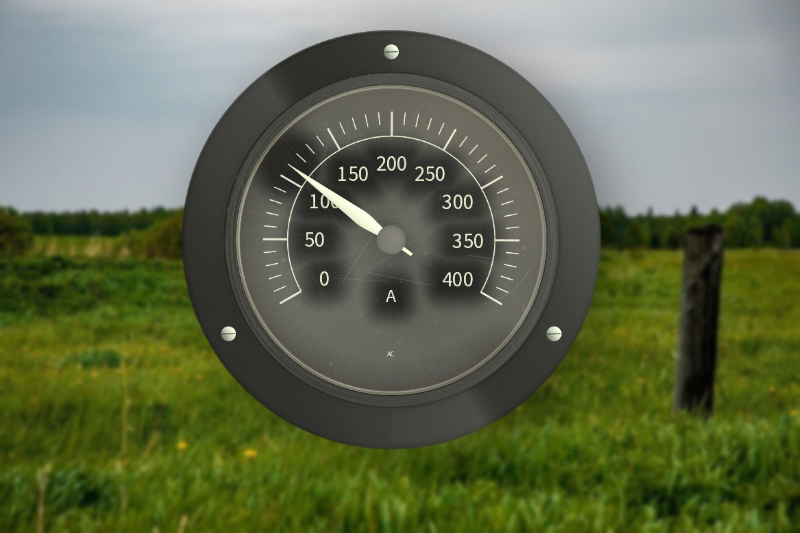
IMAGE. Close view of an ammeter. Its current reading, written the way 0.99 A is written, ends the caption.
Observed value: 110 A
